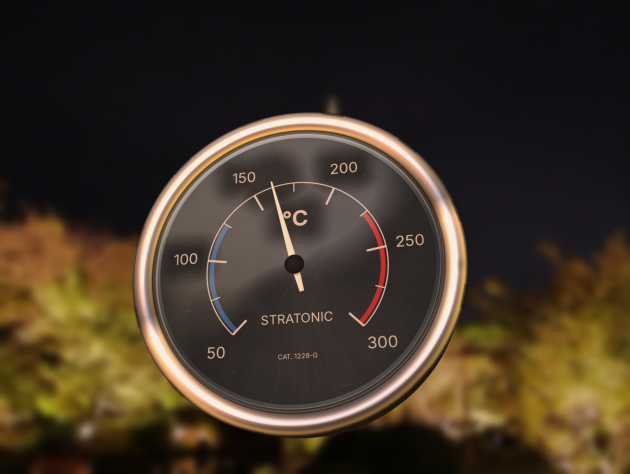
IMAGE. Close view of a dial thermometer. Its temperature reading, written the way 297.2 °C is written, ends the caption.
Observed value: 162.5 °C
